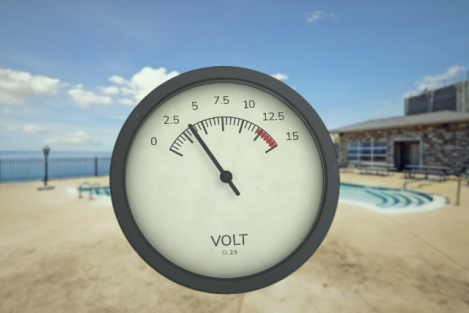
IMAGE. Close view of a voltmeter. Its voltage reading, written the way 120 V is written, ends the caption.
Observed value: 3.5 V
